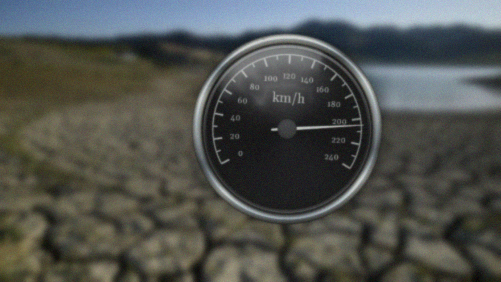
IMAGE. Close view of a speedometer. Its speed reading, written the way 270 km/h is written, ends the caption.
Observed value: 205 km/h
